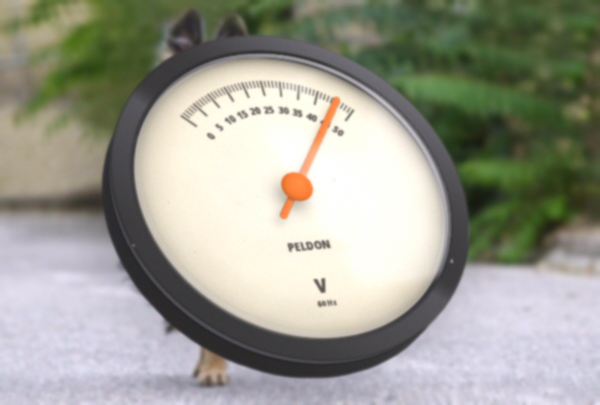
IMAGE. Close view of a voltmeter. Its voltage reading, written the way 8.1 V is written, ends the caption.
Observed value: 45 V
